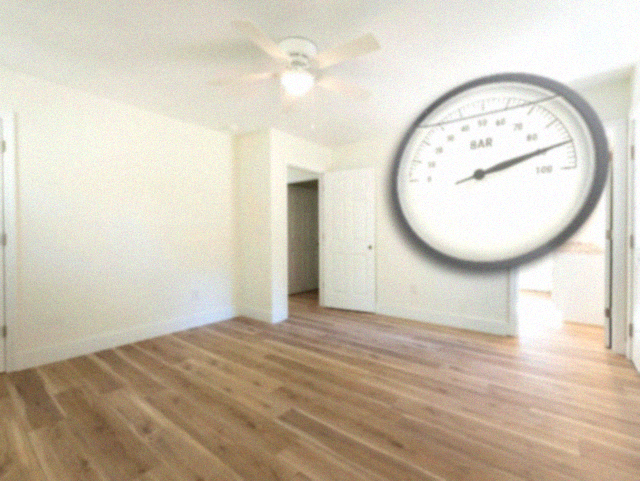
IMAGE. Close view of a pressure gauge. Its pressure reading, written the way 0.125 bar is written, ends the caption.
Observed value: 90 bar
